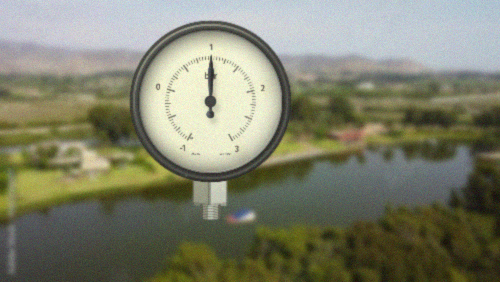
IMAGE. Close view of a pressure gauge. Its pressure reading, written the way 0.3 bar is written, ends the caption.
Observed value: 1 bar
